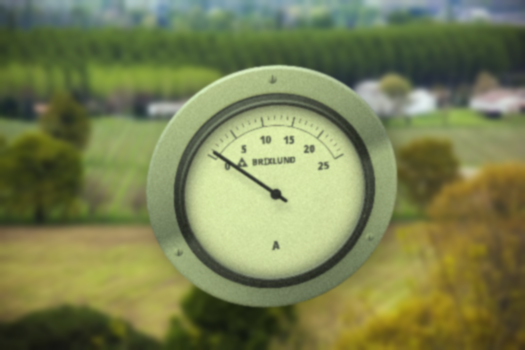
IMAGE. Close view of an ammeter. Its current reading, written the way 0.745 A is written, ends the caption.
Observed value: 1 A
